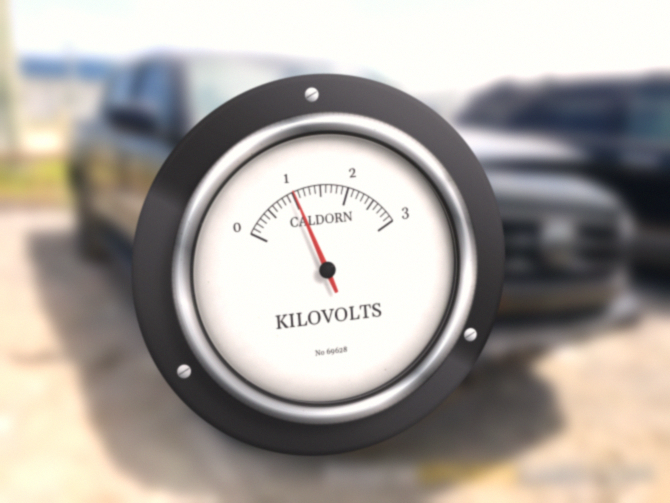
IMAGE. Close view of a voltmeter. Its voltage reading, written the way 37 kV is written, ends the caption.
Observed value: 1 kV
